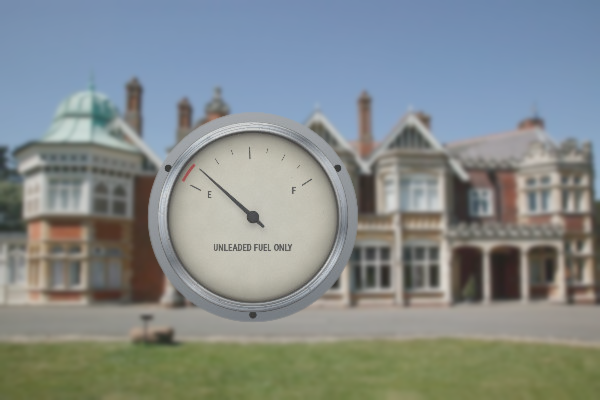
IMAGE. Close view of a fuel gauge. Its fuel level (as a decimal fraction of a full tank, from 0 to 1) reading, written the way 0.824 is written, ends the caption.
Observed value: 0.125
